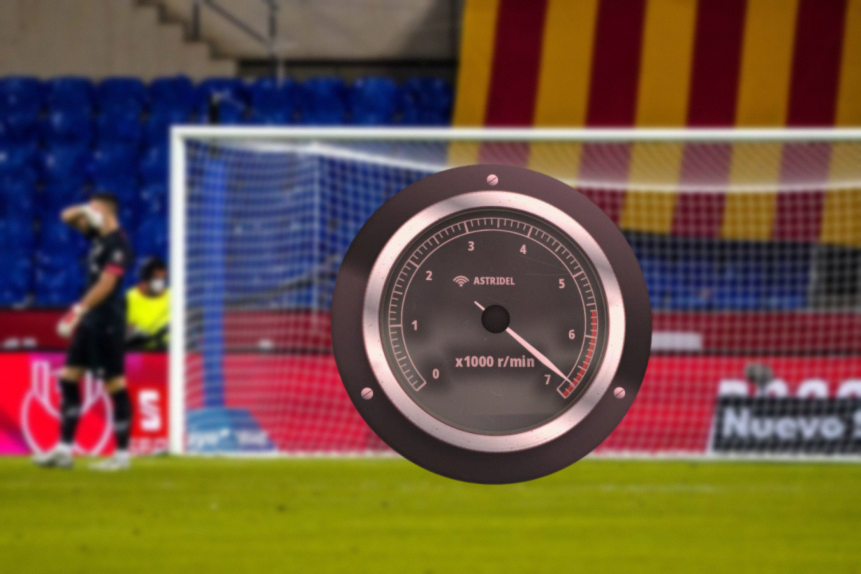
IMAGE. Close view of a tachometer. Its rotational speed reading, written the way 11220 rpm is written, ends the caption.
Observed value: 6800 rpm
